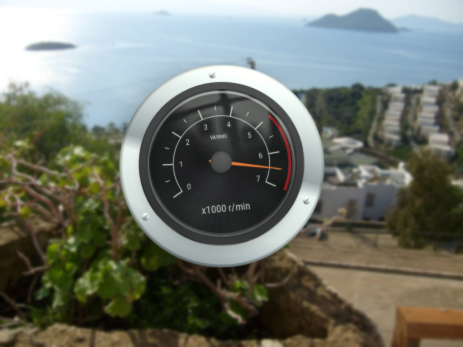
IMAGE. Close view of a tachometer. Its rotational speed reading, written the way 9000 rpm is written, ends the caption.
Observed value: 6500 rpm
